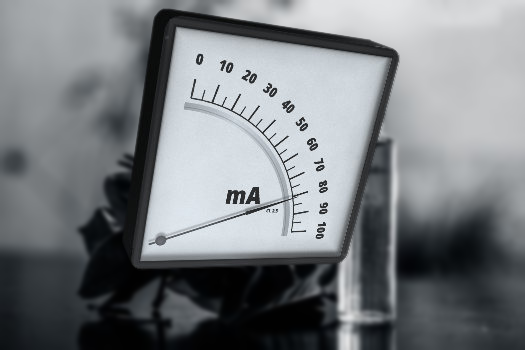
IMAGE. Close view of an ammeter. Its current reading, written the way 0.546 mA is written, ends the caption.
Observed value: 80 mA
